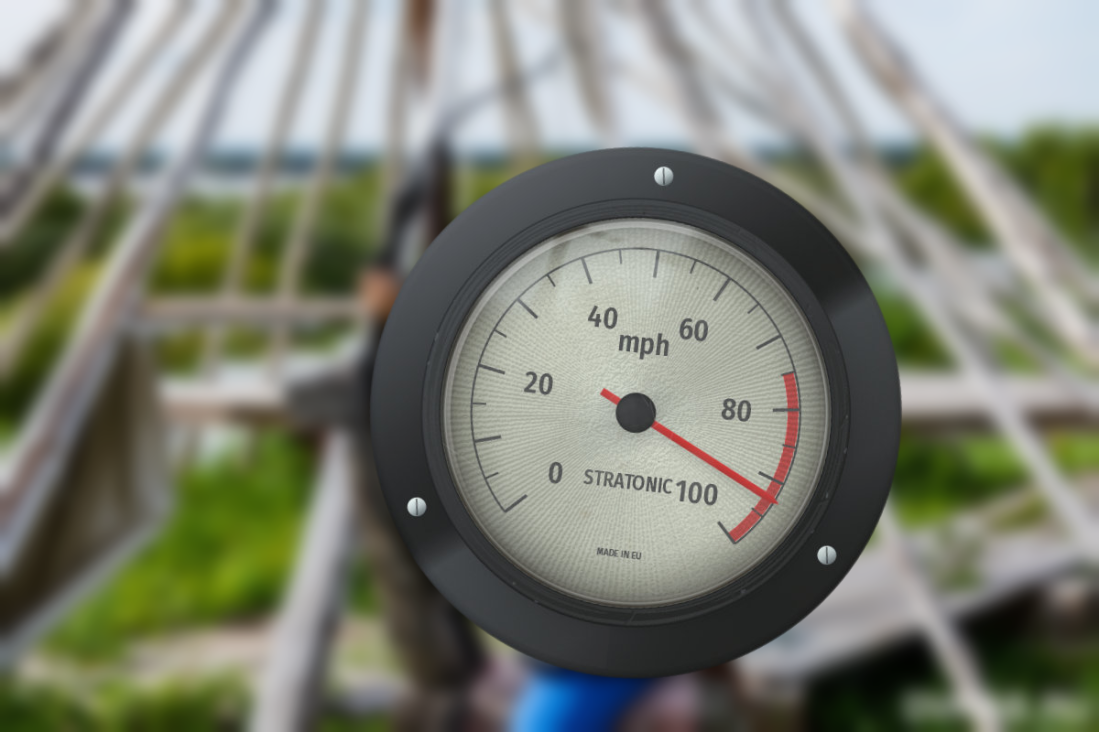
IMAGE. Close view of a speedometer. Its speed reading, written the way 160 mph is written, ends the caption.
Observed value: 92.5 mph
